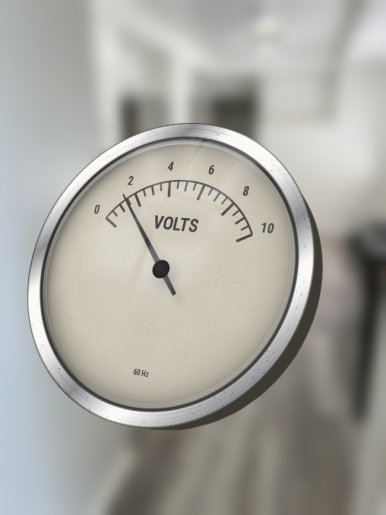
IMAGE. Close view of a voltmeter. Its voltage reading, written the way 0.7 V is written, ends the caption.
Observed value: 1.5 V
